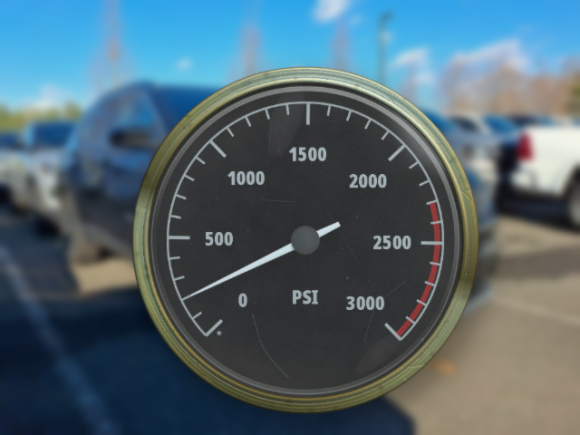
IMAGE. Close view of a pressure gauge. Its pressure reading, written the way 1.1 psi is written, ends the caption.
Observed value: 200 psi
